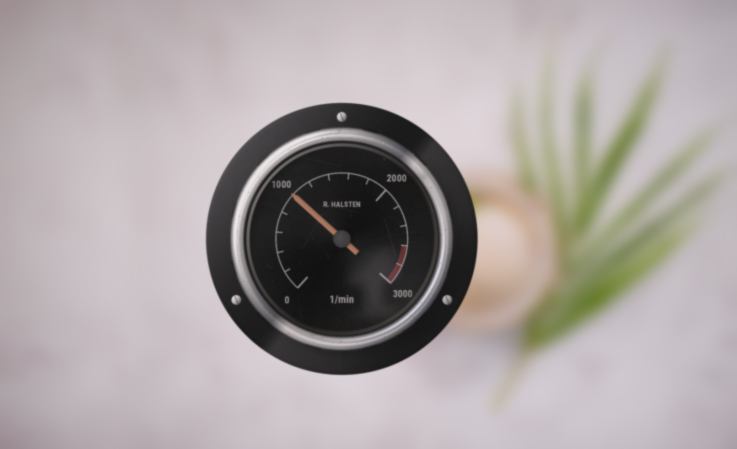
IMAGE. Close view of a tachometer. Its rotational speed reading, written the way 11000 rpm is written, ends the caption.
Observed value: 1000 rpm
